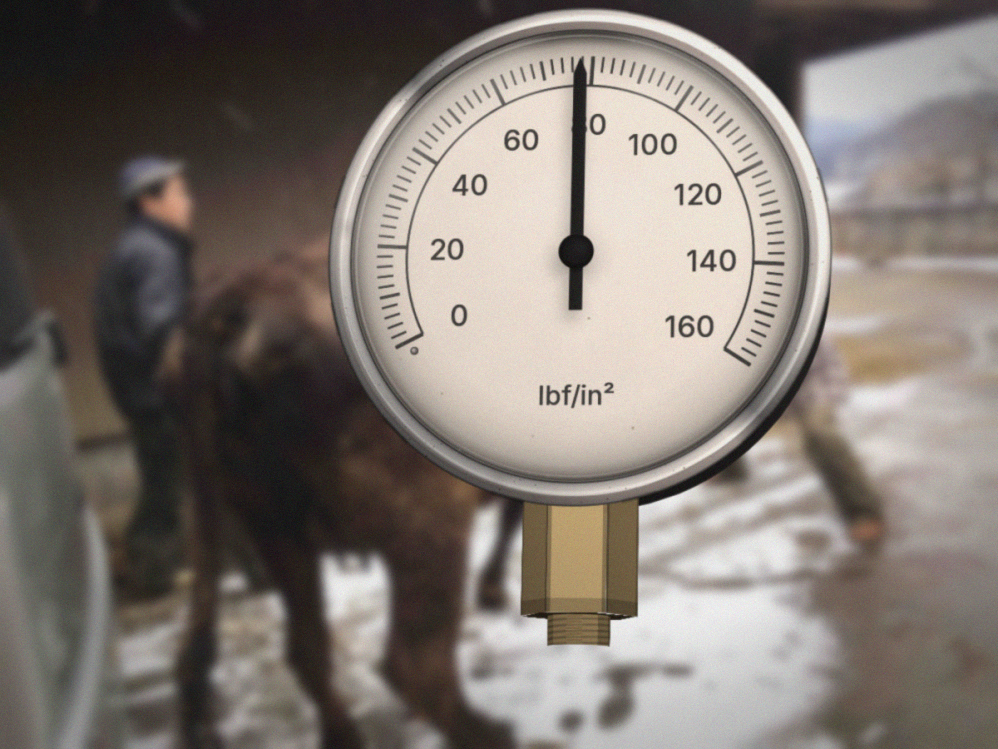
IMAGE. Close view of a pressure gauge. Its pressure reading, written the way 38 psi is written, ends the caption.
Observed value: 78 psi
